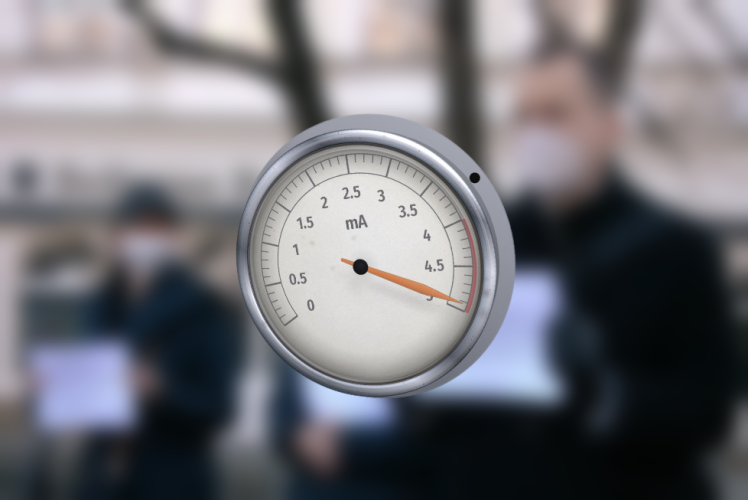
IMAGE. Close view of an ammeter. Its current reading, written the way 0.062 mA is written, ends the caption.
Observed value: 4.9 mA
